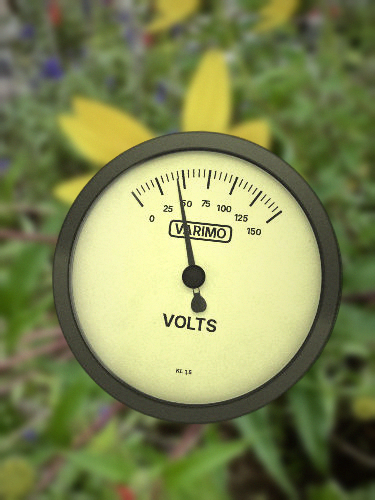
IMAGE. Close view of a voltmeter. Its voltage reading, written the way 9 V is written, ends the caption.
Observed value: 45 V
